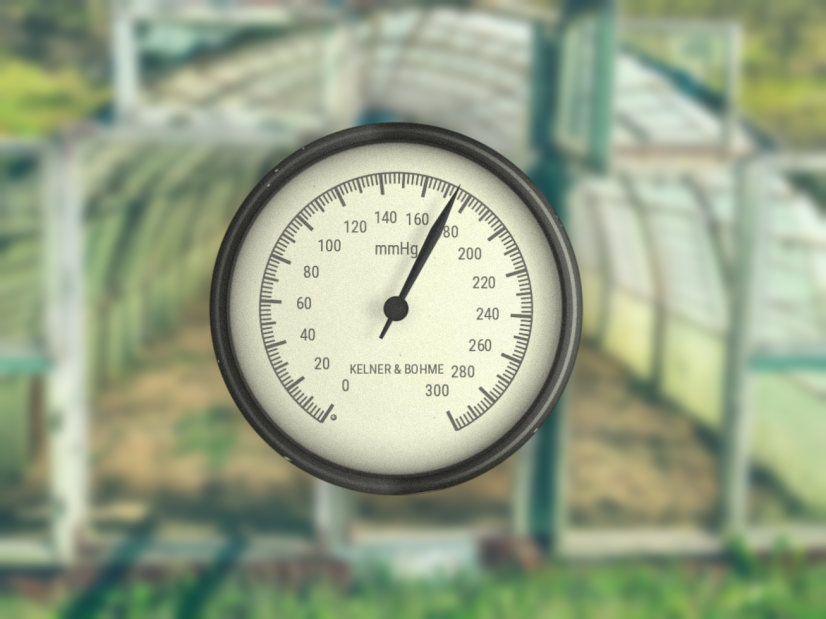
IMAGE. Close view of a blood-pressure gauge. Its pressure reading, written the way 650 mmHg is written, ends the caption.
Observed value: 174 mmHg
